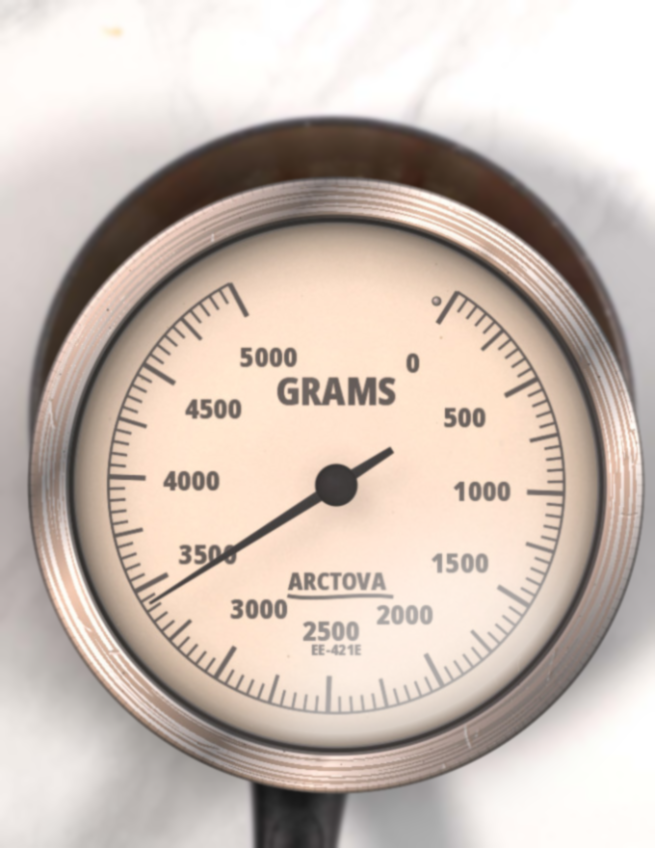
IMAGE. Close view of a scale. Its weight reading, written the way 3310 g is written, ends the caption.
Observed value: 3425 g
